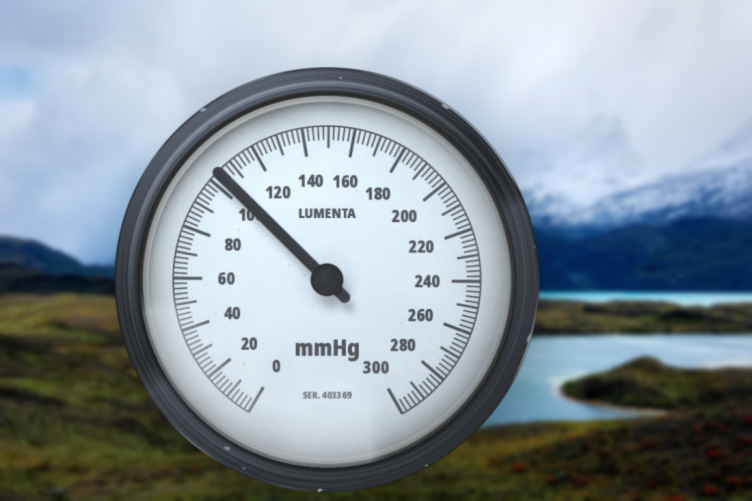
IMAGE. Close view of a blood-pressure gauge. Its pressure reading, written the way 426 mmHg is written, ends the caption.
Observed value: 104 mmHg
